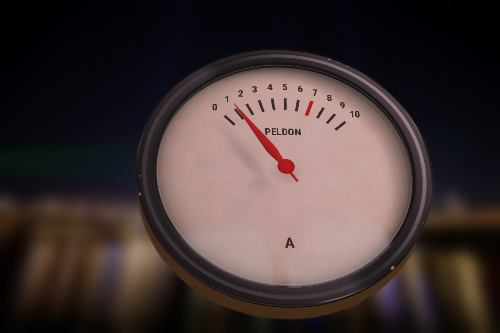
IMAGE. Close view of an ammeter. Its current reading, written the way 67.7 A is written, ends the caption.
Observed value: 1 A
